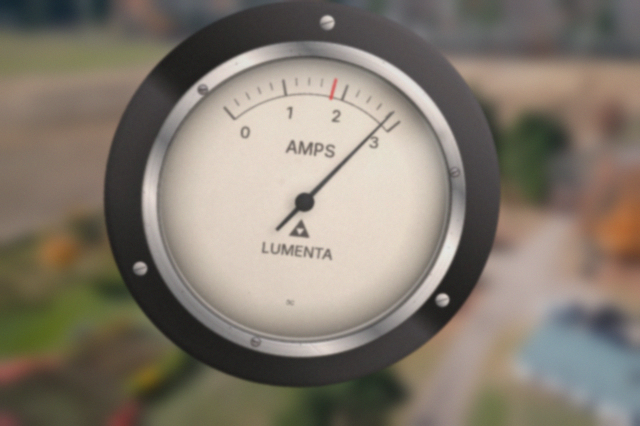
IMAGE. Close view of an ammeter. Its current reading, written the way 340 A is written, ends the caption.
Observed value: 2.8 A
